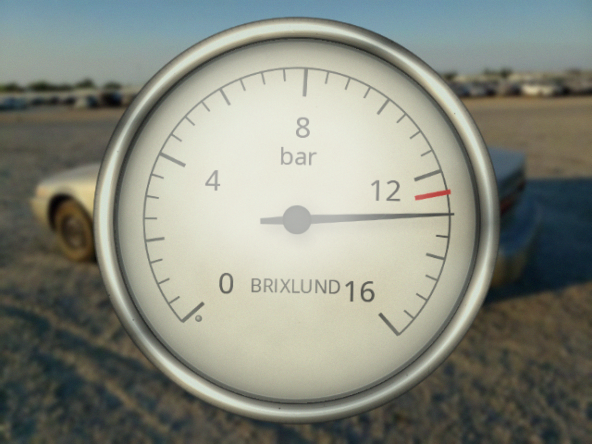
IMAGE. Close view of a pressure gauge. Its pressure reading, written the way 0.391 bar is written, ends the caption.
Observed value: 13 bar
